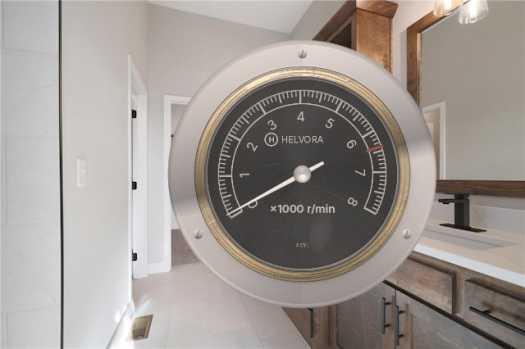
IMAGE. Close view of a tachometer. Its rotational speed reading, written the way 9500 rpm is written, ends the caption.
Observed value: 100 rpm
